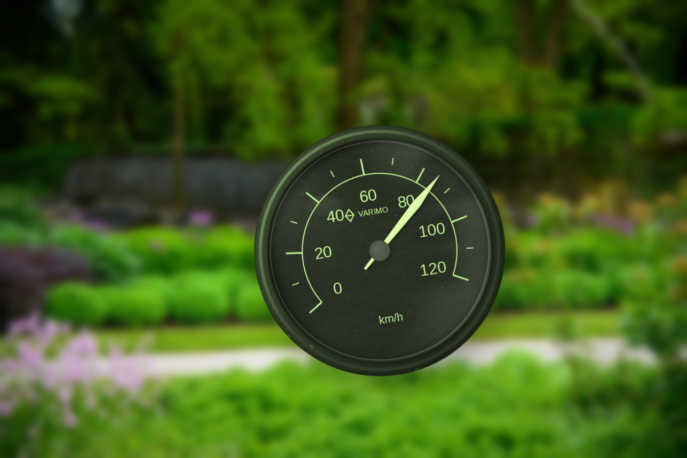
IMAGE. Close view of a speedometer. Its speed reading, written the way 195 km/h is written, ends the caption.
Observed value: 85 km/h
